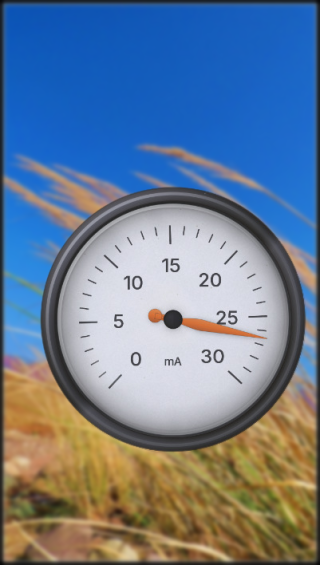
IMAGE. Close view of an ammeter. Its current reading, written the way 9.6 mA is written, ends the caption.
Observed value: 26.5 mA
